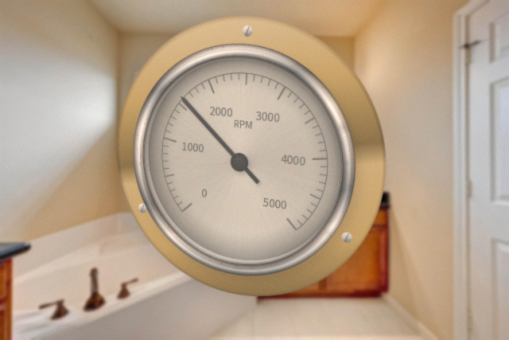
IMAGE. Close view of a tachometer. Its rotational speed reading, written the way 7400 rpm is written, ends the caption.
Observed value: 1600 rpm
